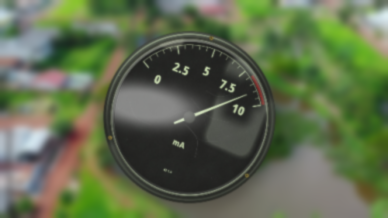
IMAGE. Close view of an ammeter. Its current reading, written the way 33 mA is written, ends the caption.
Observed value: 9 mA
